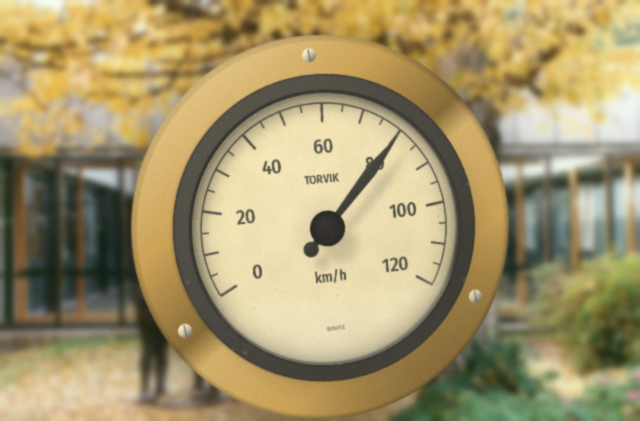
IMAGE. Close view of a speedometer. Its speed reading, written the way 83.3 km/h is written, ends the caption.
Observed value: 80 km/h
